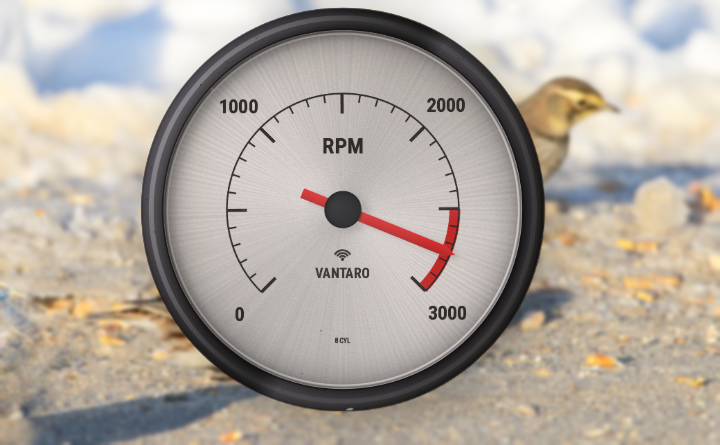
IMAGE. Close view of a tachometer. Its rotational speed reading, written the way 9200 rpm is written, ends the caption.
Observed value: 2750 rpm
